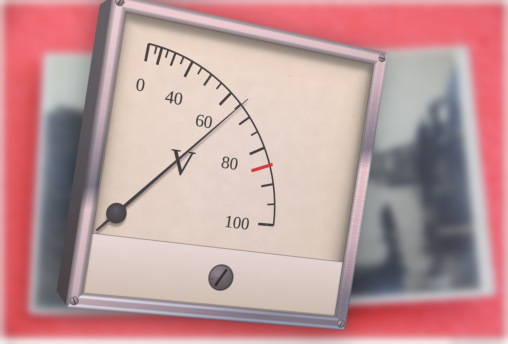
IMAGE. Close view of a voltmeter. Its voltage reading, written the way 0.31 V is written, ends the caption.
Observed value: 65 V
